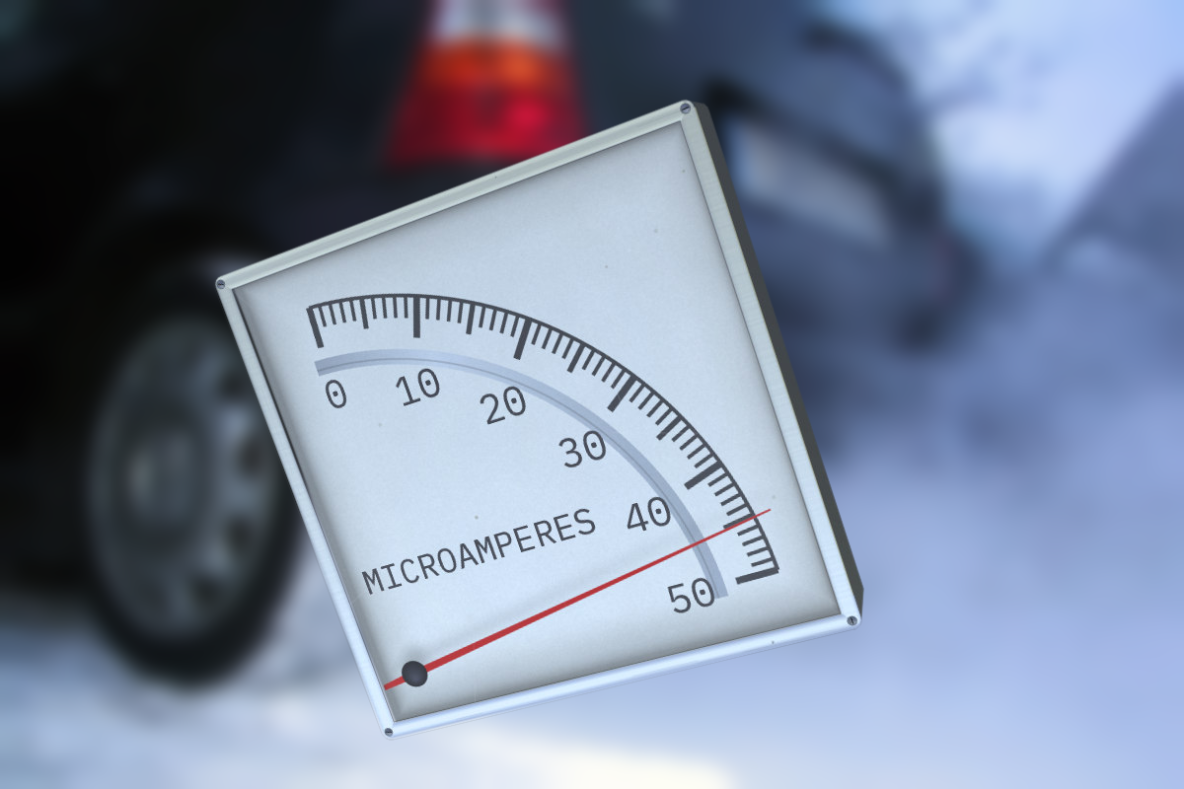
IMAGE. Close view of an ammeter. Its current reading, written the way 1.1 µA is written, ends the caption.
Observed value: 45 µA
